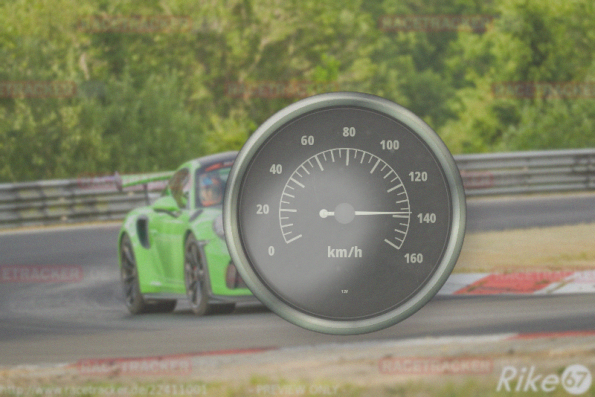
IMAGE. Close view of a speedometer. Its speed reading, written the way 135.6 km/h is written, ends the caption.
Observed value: 137.5 km/h
